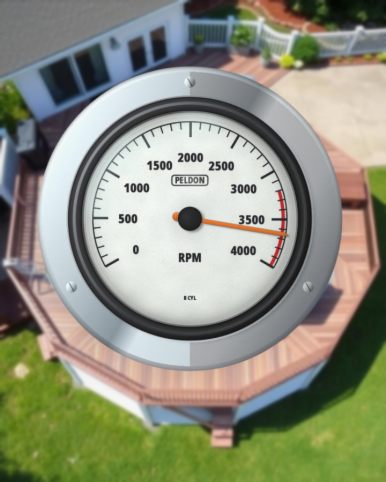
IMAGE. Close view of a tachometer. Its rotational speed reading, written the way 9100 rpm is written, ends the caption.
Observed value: 3650 rpm
